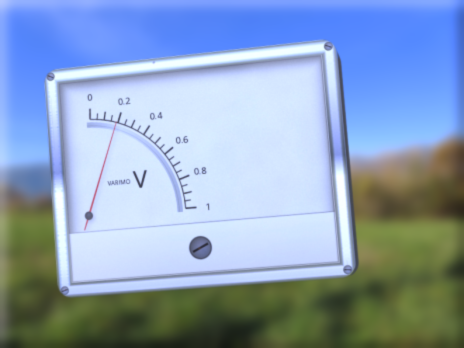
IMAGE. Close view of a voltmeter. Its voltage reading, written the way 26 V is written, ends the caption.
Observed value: 0.2 V
